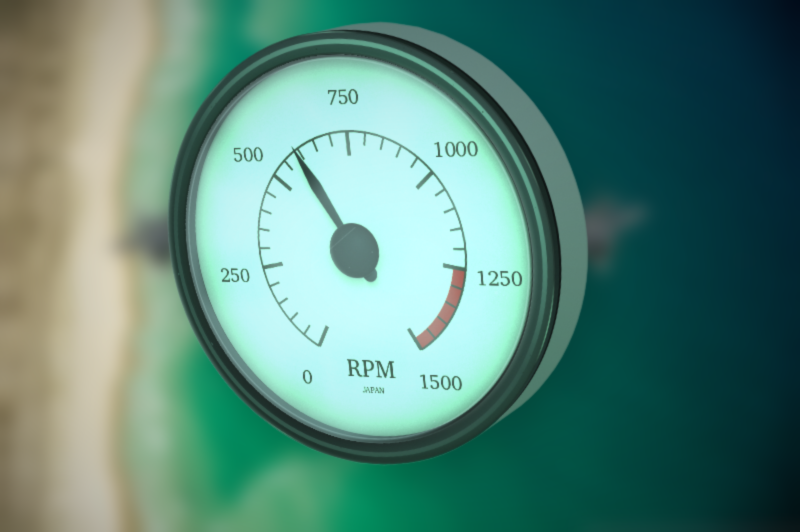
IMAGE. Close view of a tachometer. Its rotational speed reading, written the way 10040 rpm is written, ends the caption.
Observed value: 600 rpm
